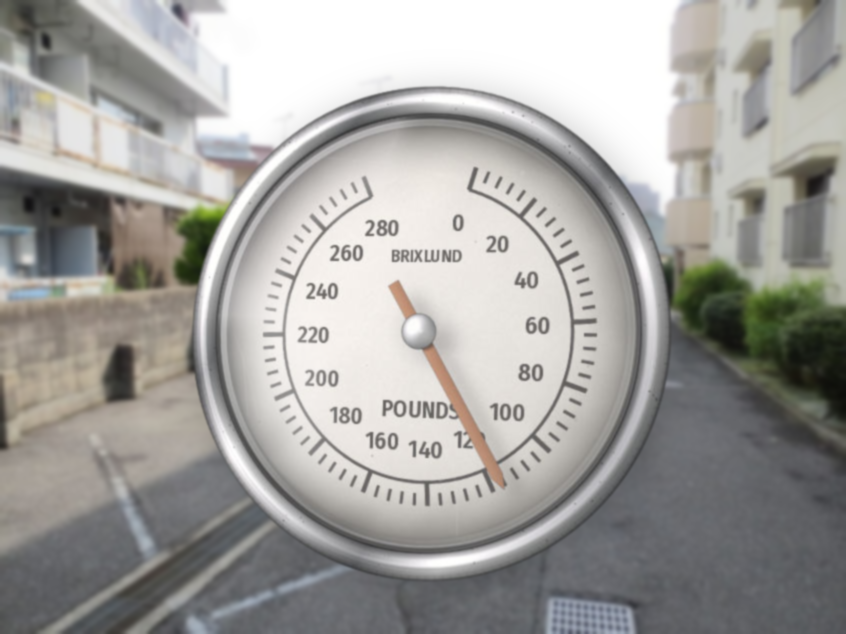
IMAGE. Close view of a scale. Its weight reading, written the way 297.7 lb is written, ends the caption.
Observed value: 116 lb
